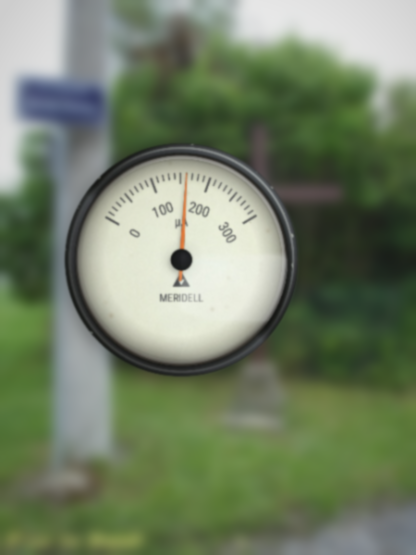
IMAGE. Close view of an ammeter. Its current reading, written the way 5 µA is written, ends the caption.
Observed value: 160 µA
